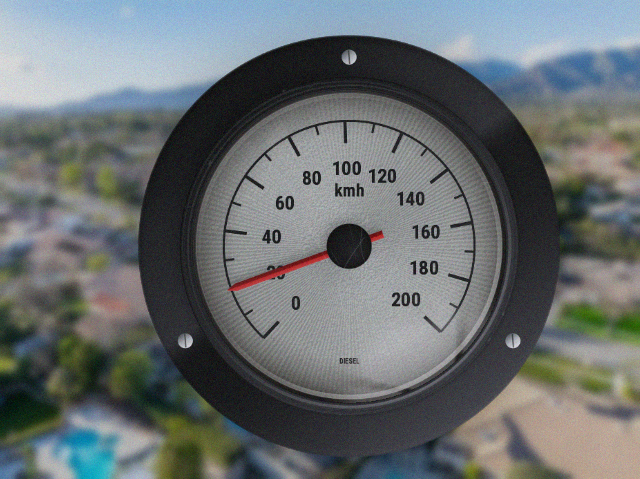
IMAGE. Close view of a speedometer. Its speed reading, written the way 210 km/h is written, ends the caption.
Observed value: 20 km/h
